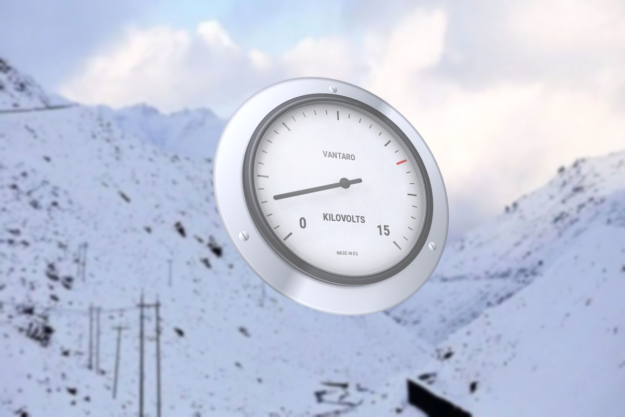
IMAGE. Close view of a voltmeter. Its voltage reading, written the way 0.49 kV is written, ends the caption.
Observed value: 1.5 kV
